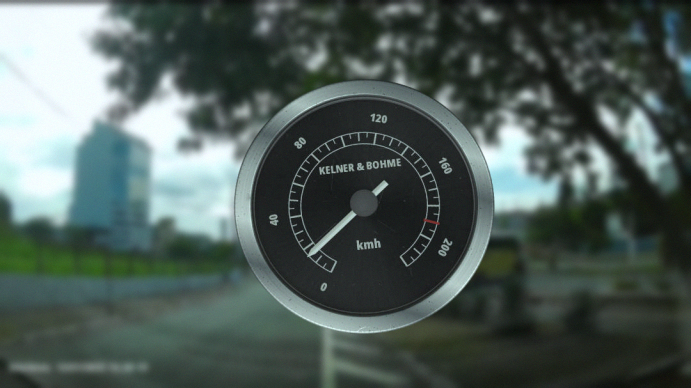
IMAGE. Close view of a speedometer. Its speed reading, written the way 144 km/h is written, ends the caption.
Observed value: 15 km/h
